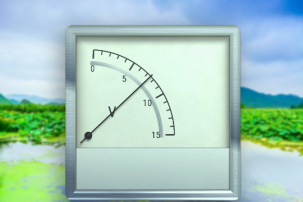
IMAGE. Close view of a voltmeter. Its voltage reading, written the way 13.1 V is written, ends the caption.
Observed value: 7.5 V
